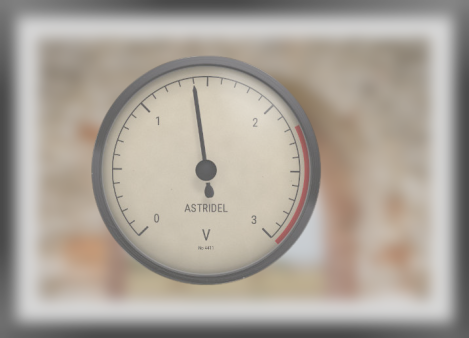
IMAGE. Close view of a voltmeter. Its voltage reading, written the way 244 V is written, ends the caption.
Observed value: 1.4 V
